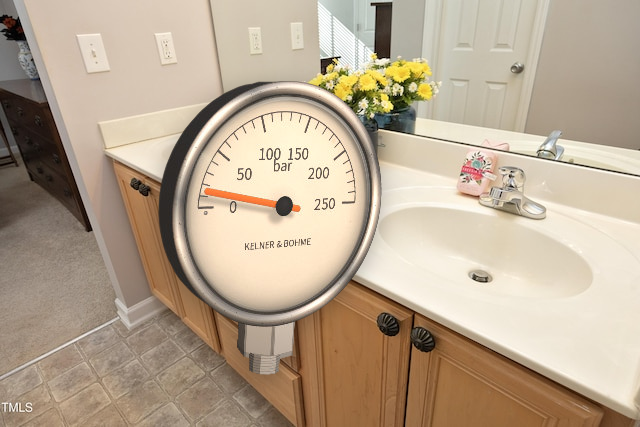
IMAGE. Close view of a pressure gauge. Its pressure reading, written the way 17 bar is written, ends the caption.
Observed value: 15 bar
